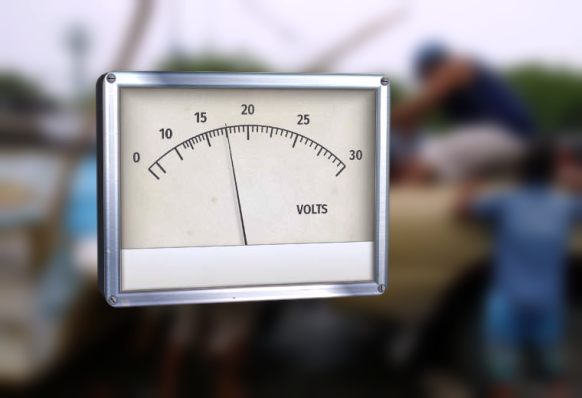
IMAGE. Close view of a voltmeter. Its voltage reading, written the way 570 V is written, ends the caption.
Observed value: 17.5 V
